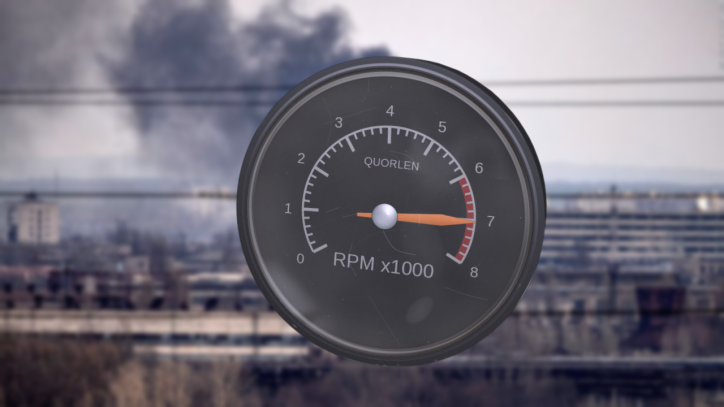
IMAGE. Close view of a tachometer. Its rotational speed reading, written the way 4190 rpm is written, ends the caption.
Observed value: 7000 rpm
